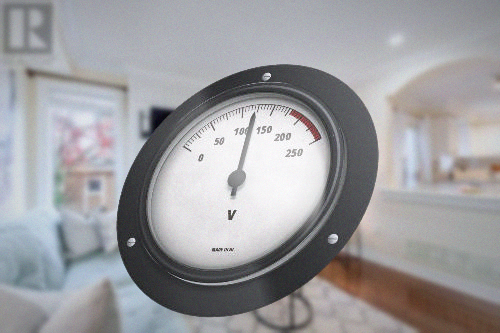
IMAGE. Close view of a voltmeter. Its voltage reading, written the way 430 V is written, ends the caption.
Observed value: 125 V
